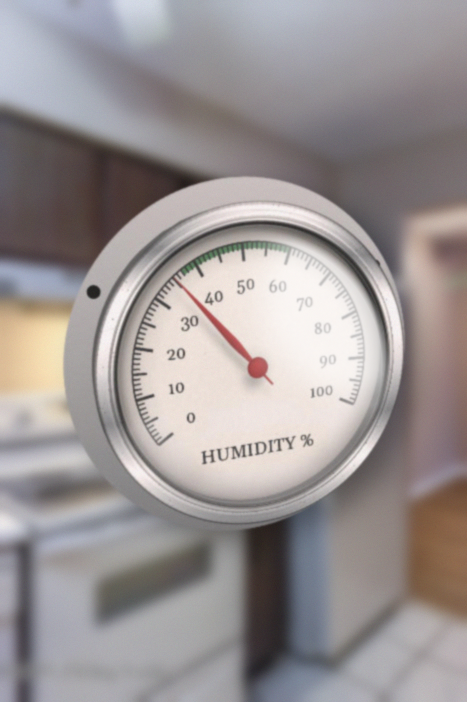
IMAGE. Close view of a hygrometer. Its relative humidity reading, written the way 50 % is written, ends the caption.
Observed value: 35 %
